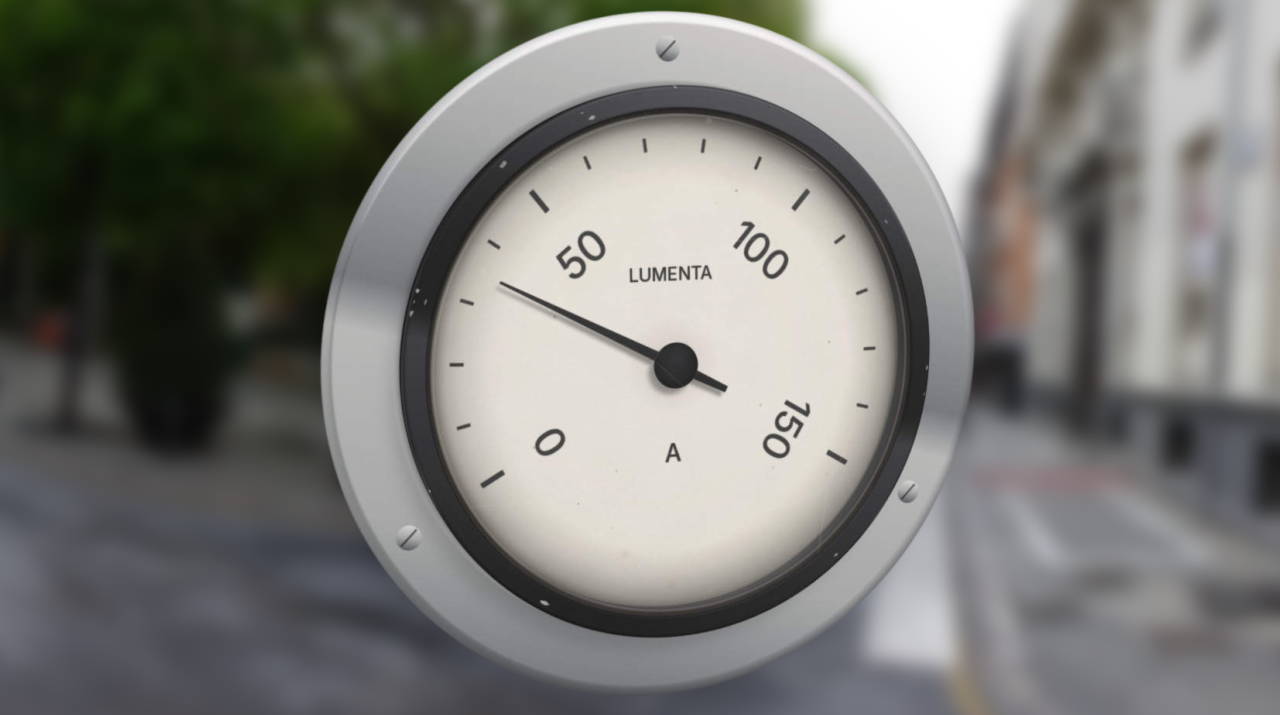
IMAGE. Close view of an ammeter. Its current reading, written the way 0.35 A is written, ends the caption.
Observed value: 35 A
